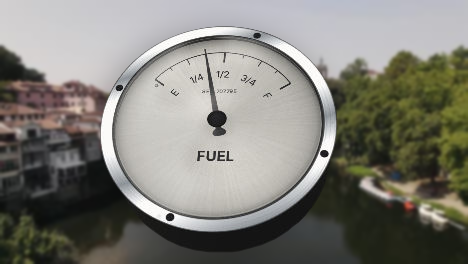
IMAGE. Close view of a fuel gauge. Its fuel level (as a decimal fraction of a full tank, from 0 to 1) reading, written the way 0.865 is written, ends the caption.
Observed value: 0.375
